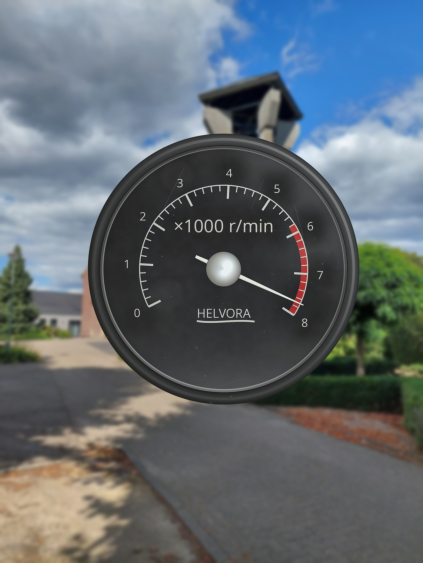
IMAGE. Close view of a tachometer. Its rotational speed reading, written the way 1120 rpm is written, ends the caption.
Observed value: 7700 rpm
